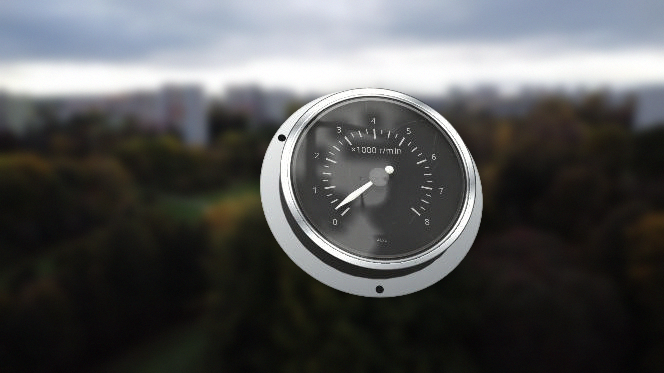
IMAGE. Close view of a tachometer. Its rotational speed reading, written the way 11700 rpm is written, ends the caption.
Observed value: 250 rpm
